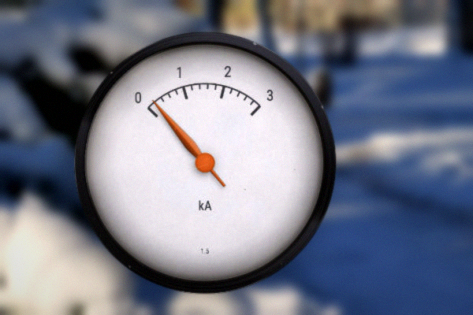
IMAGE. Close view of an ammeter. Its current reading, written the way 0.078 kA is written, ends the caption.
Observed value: 0.2 kA
